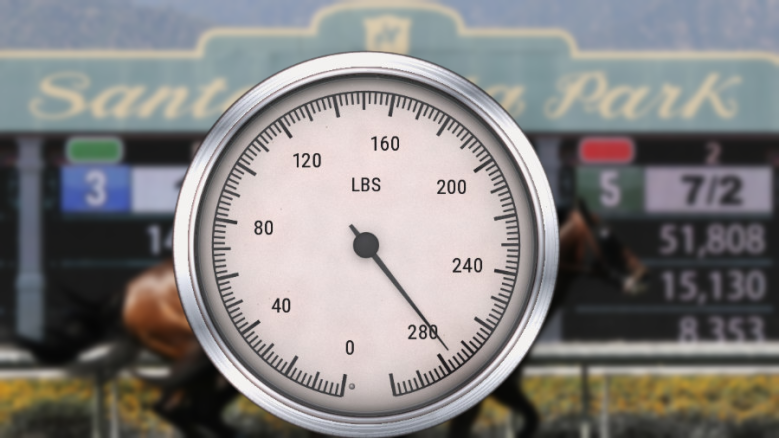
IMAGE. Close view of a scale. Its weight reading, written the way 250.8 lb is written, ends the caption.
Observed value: 276 lb
